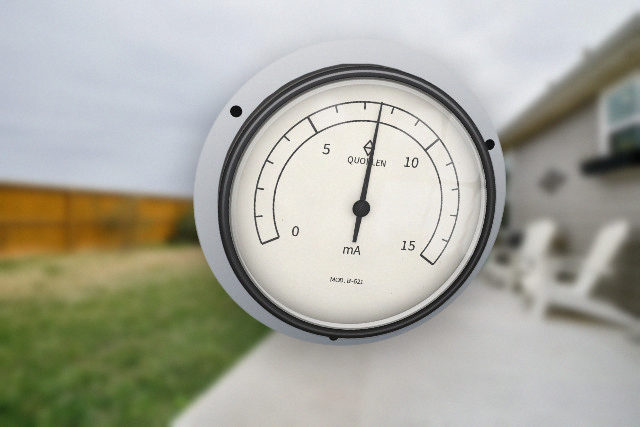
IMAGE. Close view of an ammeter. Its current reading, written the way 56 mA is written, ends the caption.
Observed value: 7.5 mA
